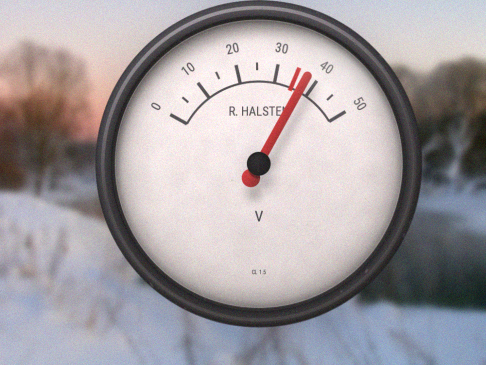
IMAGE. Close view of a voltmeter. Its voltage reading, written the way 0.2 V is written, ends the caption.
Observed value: 37.5 V
